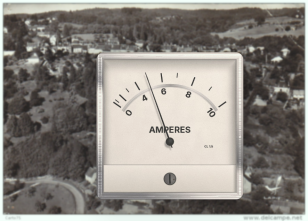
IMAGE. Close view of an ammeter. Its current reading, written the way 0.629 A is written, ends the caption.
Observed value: 5 A
